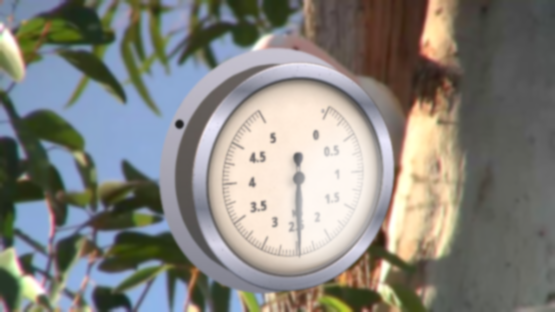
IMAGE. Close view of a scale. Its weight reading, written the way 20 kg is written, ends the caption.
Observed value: 2.5 kg
